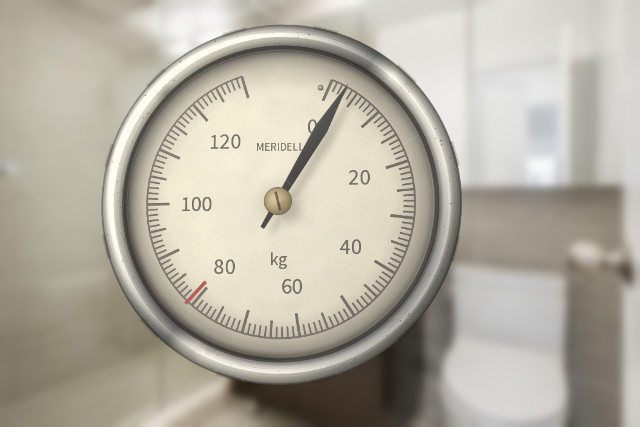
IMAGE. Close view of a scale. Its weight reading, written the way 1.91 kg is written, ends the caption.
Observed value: 3 kg
